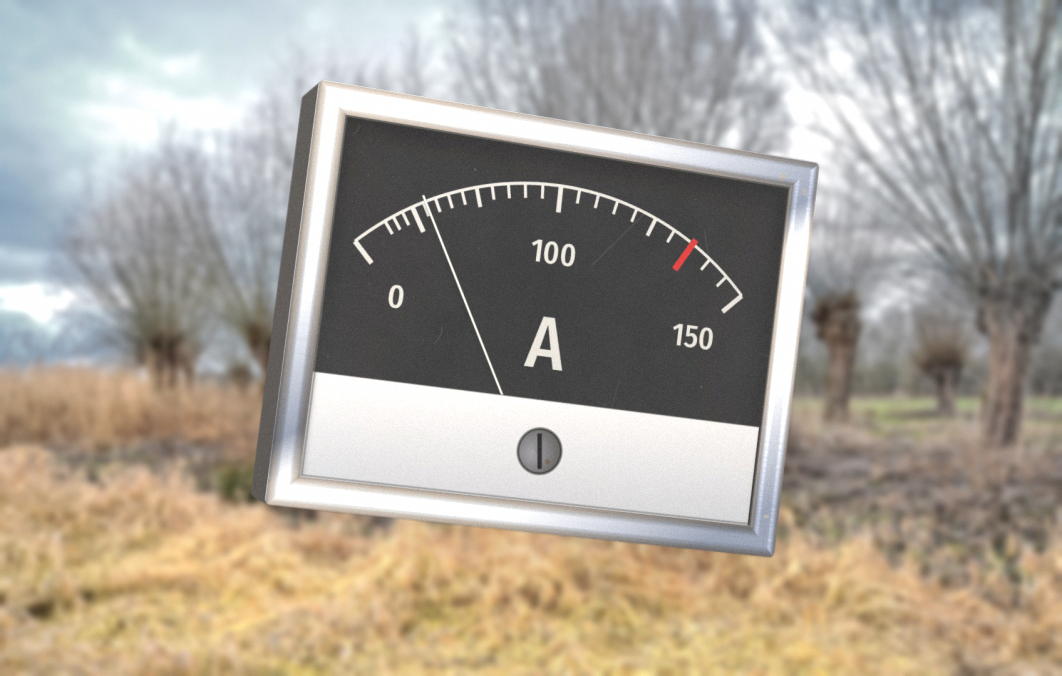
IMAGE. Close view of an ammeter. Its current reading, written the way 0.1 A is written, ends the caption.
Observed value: 55 A
